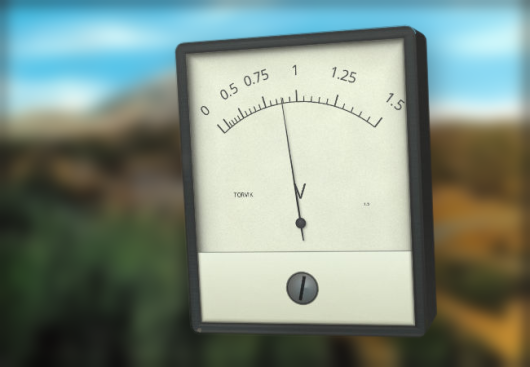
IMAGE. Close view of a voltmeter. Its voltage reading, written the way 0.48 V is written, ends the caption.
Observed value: 0.9 V
